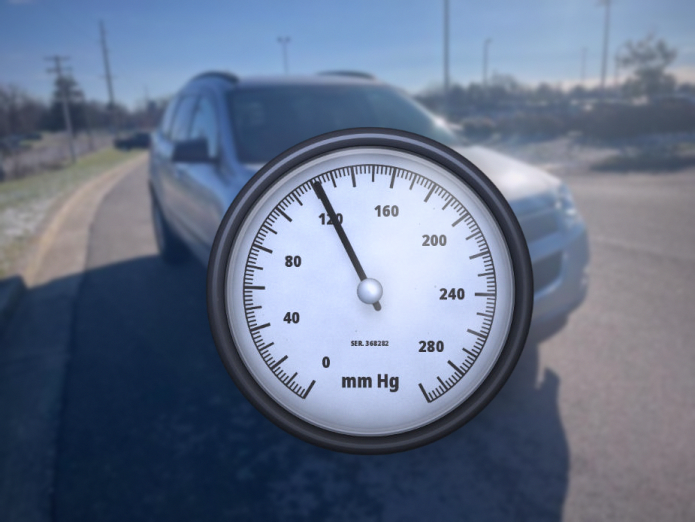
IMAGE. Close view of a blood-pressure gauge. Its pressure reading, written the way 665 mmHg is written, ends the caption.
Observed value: 122 mmHg
